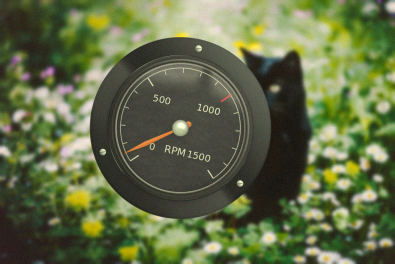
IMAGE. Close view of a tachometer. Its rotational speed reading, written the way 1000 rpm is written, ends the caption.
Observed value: 50 rpm
